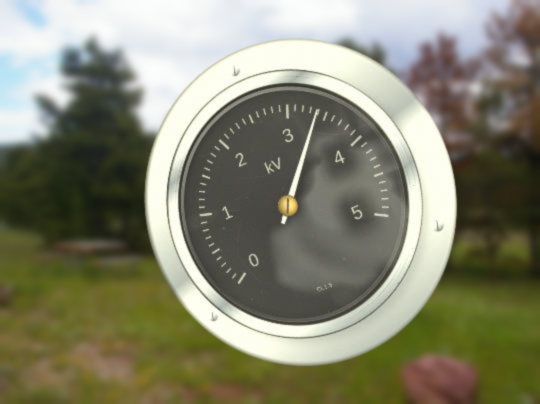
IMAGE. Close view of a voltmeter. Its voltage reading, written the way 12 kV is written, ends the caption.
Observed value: 3.4 kV
